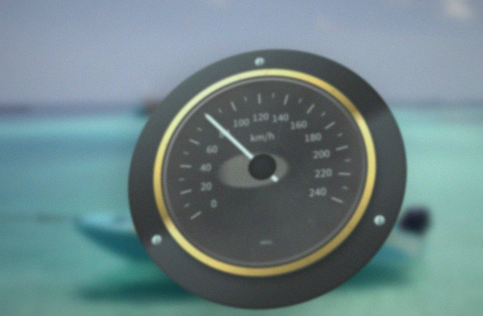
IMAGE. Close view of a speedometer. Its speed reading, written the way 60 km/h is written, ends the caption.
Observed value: 80 km/h
